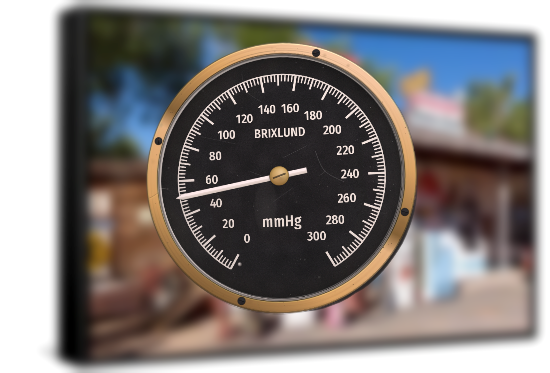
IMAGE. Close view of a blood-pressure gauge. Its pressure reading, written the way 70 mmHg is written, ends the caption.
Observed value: 50 mmHg
